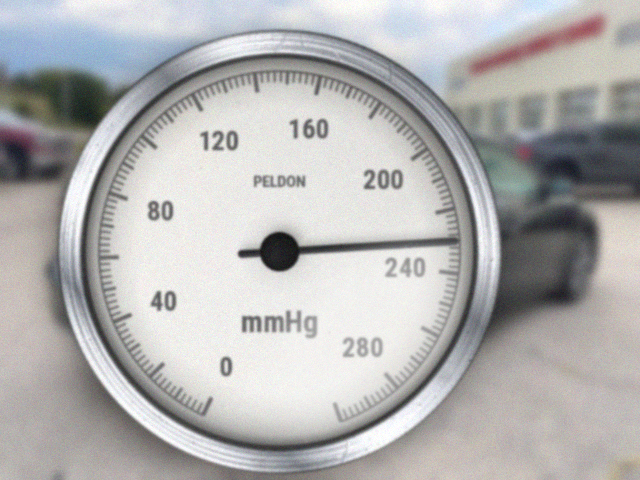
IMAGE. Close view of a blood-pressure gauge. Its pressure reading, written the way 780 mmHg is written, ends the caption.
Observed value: 230 mmHg
